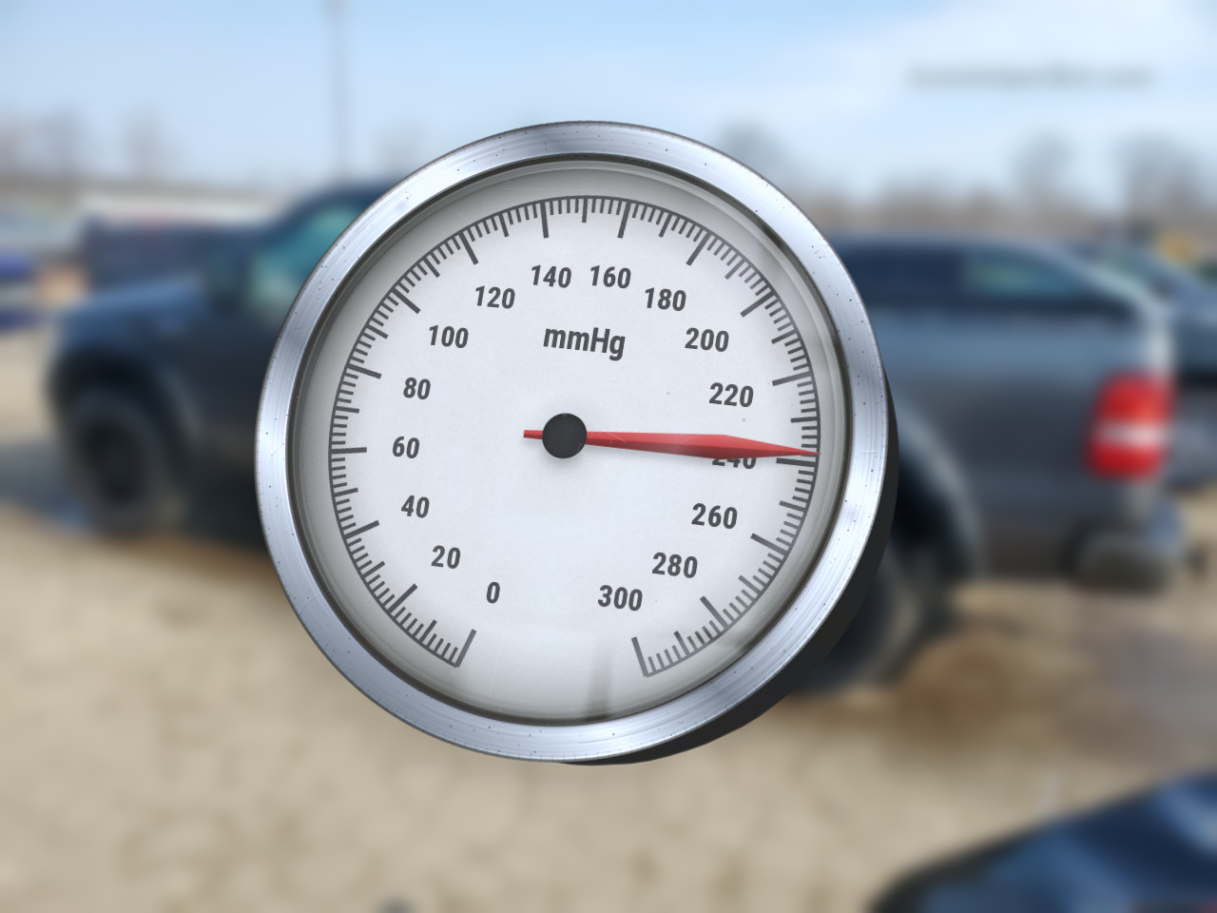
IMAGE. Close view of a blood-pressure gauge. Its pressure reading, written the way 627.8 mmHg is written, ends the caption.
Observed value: 238 mmHg
